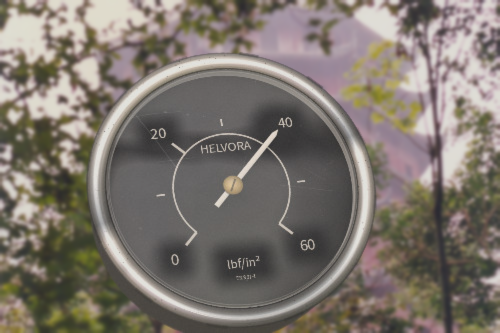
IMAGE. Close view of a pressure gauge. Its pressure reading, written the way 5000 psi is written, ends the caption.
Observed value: 40 psi
